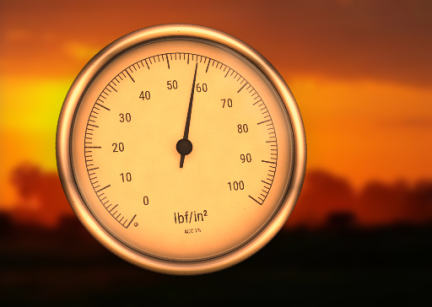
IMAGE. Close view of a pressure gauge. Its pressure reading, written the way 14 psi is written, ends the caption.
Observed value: 57 psi
